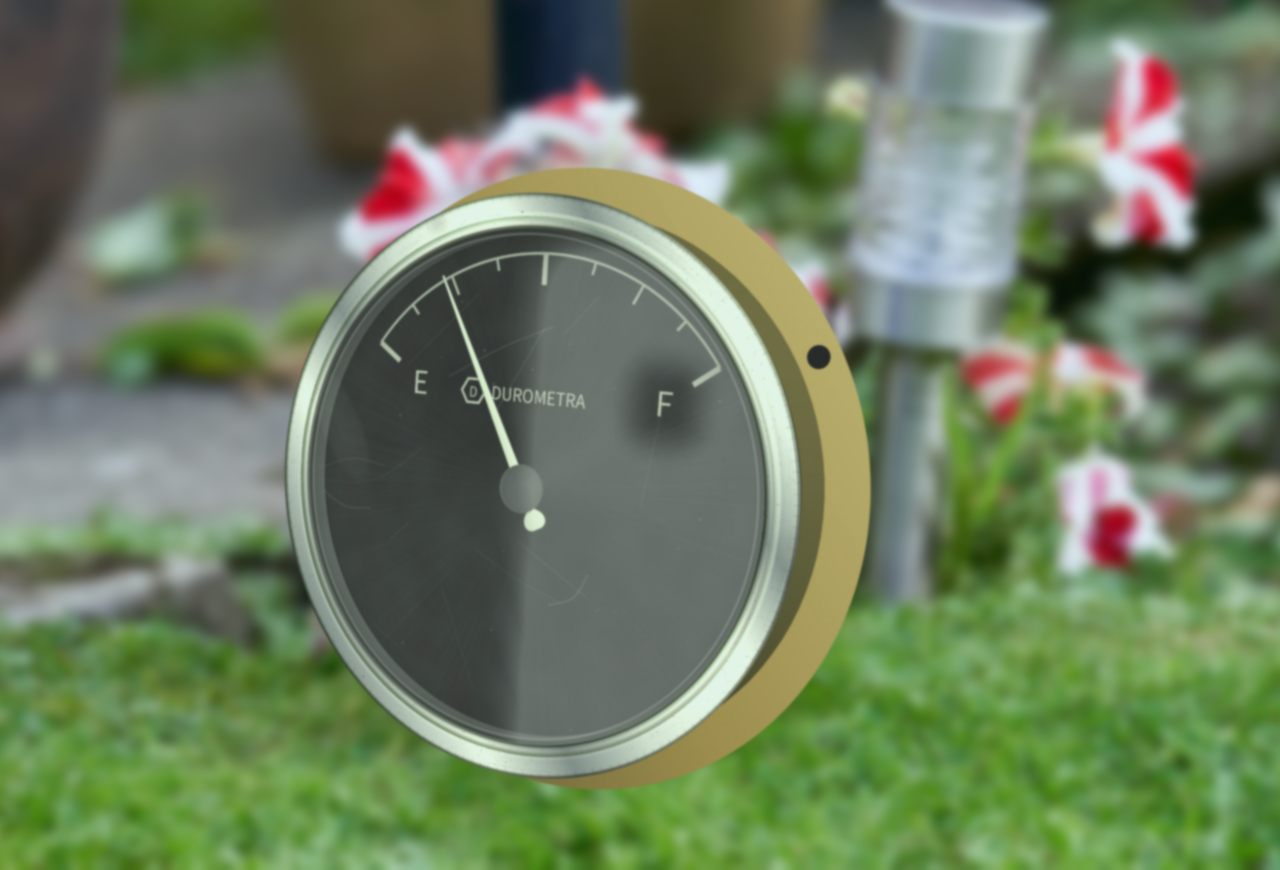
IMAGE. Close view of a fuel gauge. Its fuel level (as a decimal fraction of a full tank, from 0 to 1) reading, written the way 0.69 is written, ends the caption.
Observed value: 0.25
